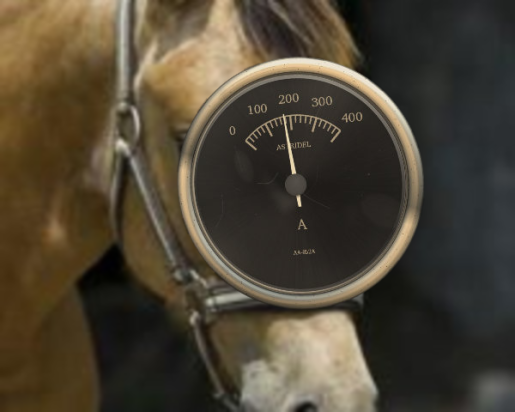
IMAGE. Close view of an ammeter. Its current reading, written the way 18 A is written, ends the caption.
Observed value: 180 A
